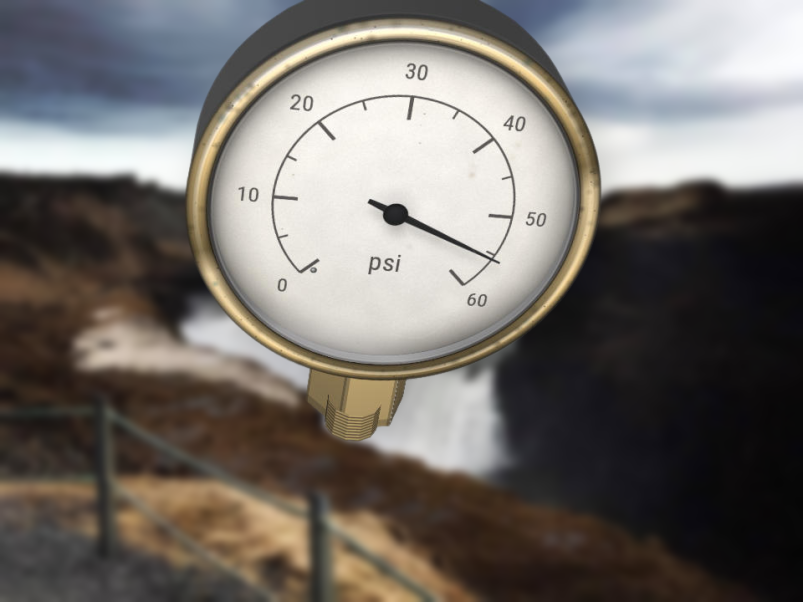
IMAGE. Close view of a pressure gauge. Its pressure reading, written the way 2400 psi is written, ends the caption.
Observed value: 55 psi
